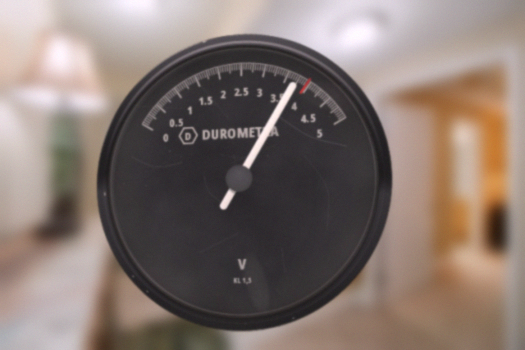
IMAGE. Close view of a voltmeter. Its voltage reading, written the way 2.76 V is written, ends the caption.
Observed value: 3.75 V
